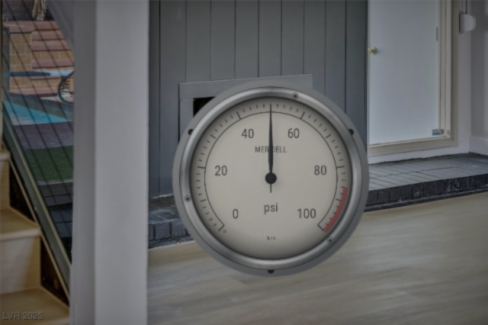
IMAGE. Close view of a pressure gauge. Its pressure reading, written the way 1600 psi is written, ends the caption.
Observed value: 50 psi
